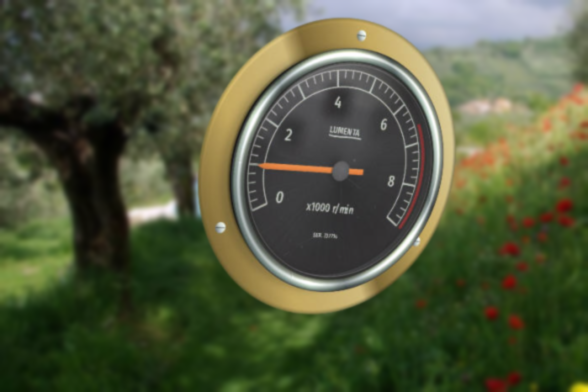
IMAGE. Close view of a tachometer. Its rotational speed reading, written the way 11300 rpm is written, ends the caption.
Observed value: 1000 rpm
